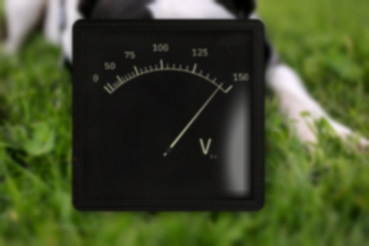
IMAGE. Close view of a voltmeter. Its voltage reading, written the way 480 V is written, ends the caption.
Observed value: 145 V
